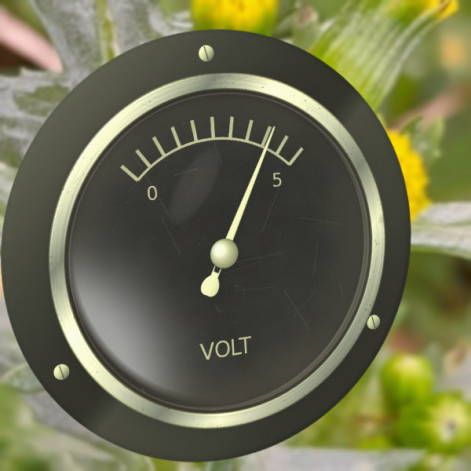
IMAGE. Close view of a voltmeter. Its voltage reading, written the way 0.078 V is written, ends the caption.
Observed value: 4 V
